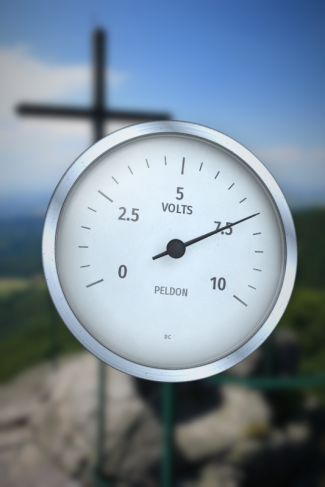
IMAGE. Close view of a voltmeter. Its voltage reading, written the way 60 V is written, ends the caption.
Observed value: 7.5 V
